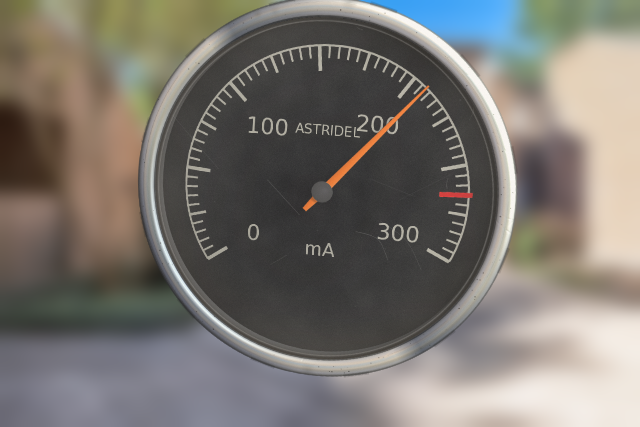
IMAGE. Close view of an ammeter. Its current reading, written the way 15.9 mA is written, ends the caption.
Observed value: 207.5 mA
